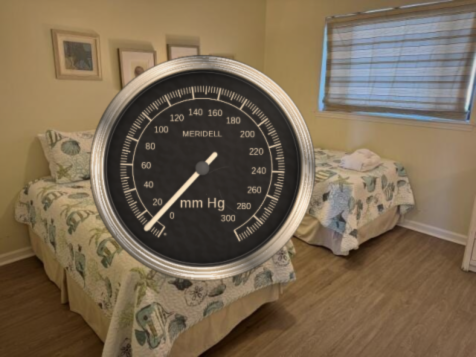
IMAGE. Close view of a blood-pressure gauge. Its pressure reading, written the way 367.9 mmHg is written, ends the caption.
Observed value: 10 mmHg
